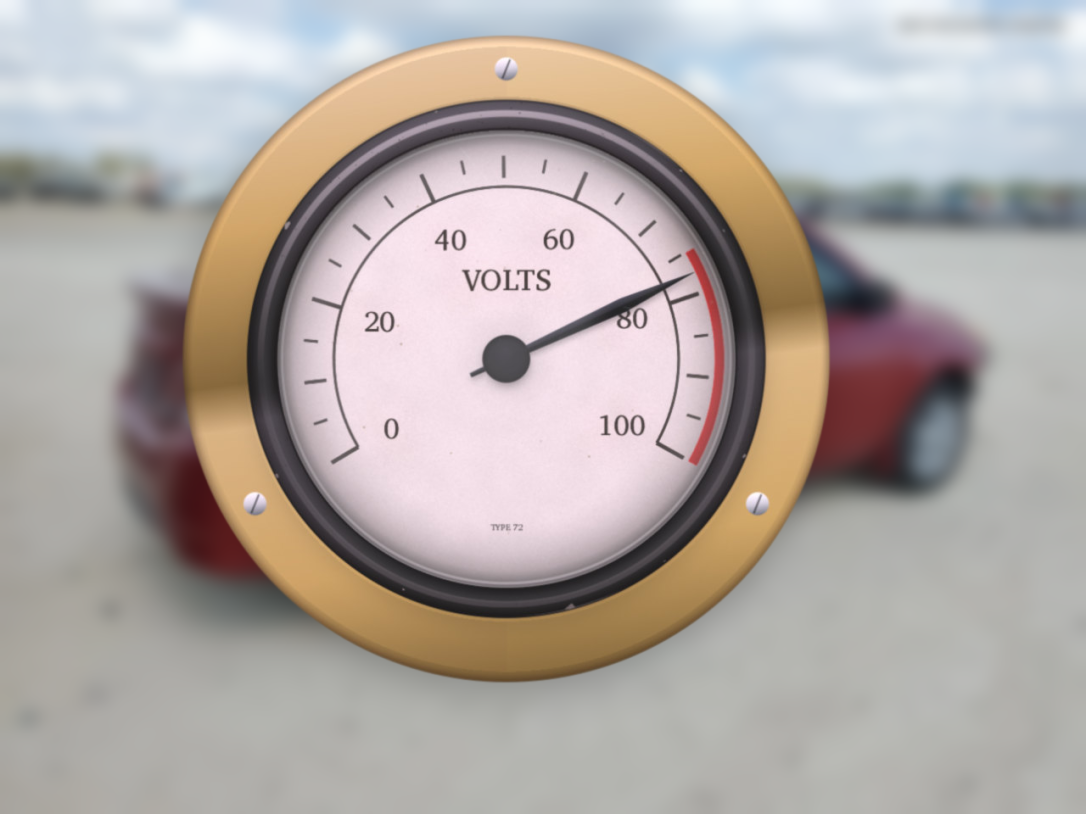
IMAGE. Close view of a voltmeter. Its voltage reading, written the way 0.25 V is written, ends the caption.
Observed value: 77.5 V
